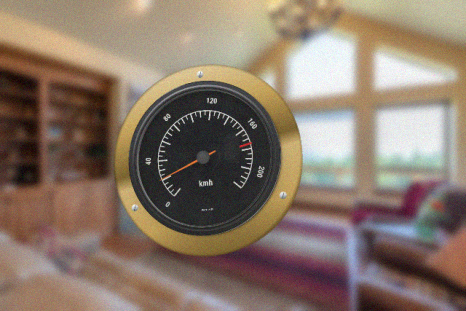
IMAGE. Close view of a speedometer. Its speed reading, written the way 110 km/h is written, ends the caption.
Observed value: 20 km/h
